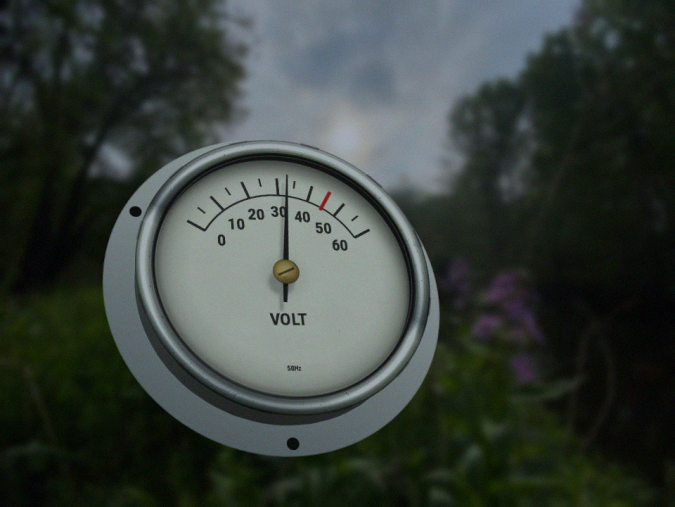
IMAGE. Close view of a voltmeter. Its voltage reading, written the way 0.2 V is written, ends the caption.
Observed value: 32.5 V
